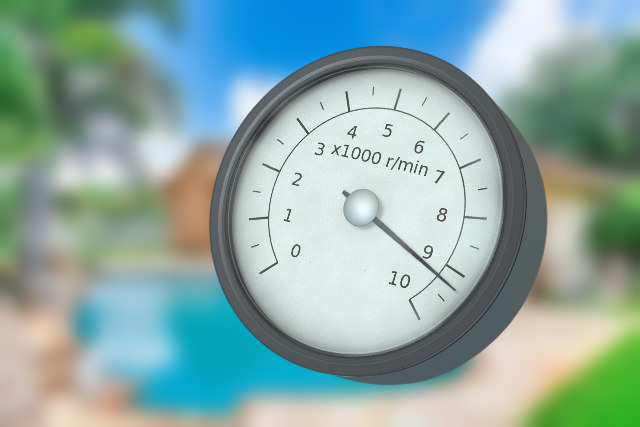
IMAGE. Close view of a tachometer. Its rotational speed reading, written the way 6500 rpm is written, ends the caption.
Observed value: 9250 rpm
